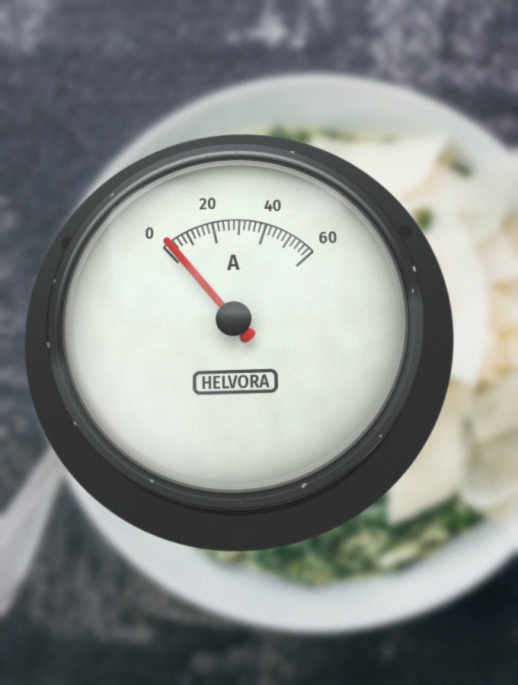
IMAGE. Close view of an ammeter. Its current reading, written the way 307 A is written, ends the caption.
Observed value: 2 A
